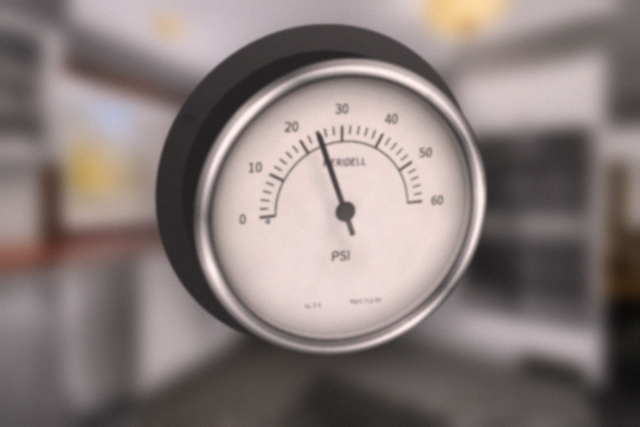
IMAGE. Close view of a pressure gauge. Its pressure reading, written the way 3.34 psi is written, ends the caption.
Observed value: 24 psi
